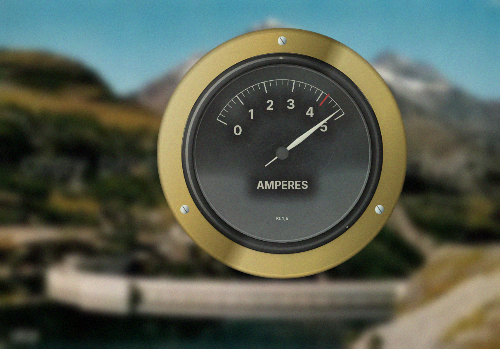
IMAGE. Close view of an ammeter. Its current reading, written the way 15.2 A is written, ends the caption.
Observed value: 4.8 A
